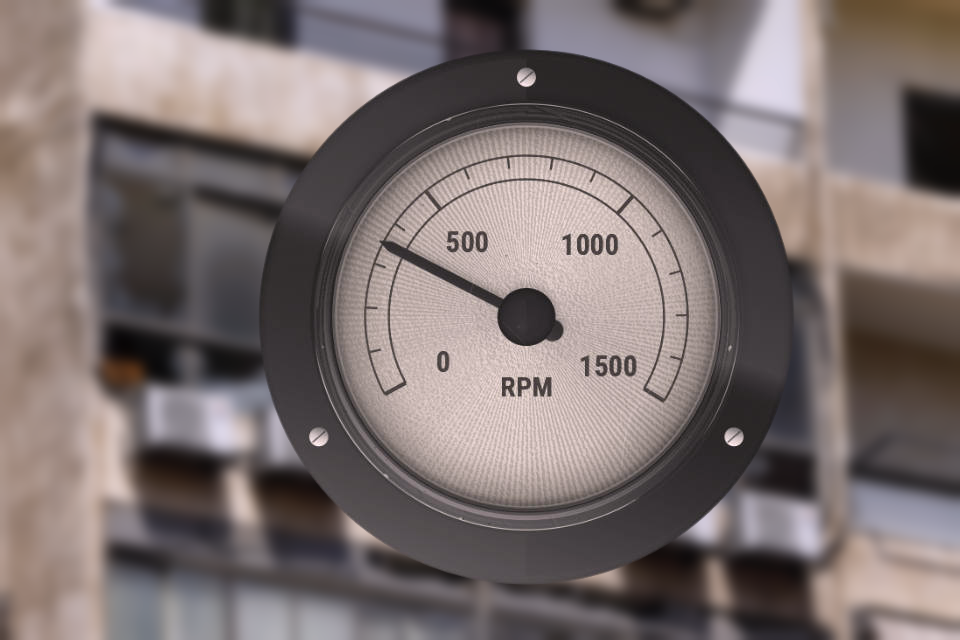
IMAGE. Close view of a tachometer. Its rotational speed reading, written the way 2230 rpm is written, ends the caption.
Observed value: 350 rpm
